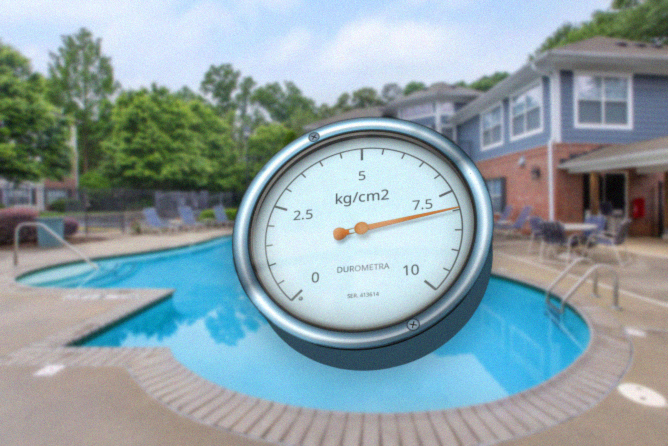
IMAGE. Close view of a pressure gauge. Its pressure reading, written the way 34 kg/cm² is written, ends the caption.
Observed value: 8 kg/cm²
